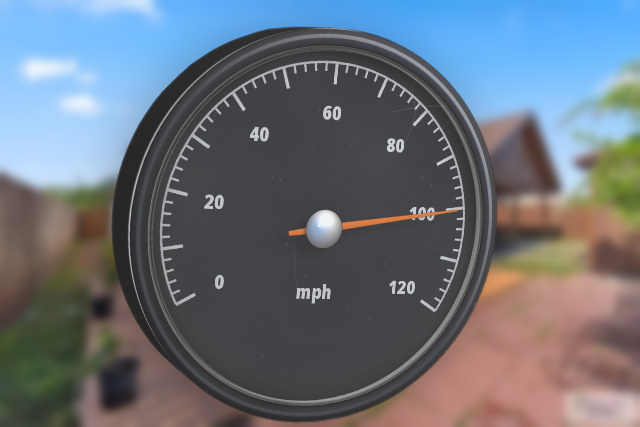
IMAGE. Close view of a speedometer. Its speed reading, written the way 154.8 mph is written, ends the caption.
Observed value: 100 mph
